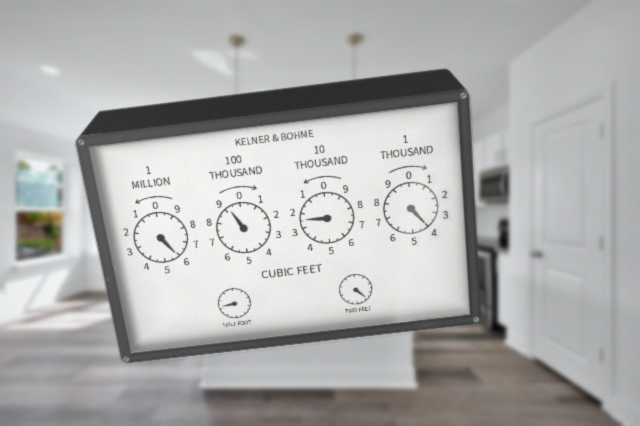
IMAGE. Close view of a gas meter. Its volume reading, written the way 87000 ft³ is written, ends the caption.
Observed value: 592400 ft³
